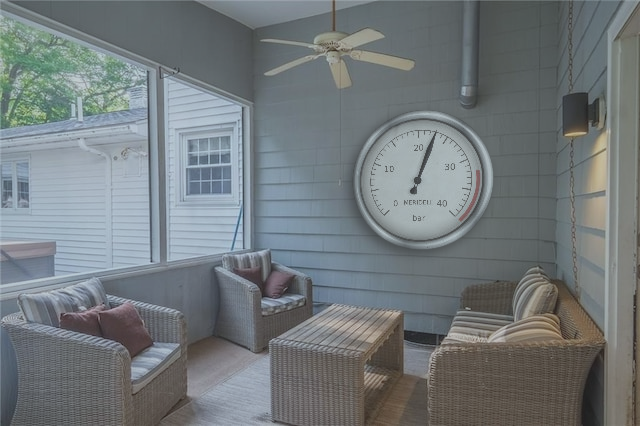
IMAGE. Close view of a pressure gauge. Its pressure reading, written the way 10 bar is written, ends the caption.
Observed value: 23 bar
